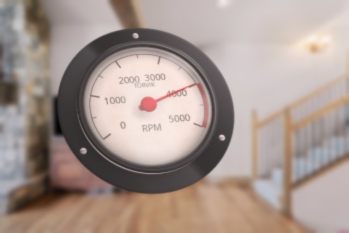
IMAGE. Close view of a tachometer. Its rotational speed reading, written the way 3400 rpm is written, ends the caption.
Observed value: 4000 rpm
